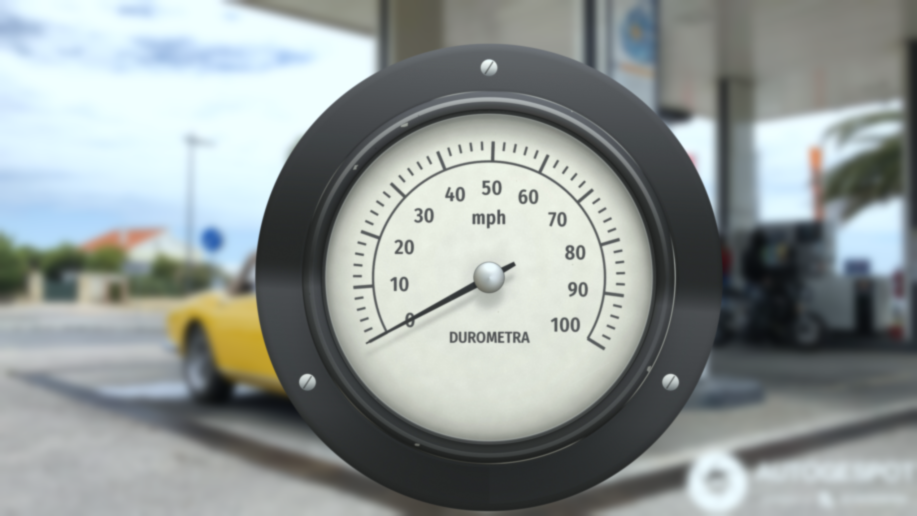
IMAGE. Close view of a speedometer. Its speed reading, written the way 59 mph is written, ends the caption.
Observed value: 0 mph
